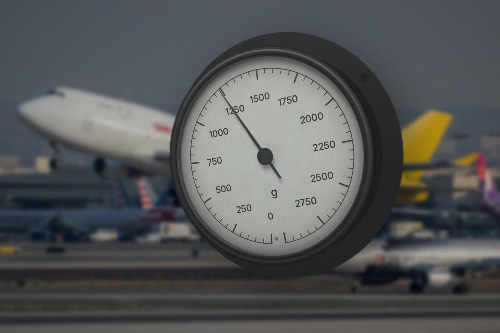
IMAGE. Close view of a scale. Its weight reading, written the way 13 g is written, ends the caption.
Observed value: 1250 g
